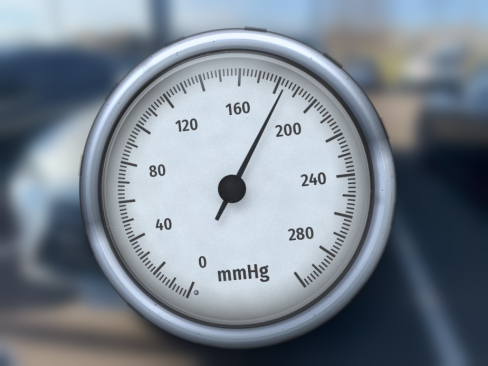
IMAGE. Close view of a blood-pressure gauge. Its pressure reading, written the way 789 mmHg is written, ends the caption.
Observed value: 184 mmHg
